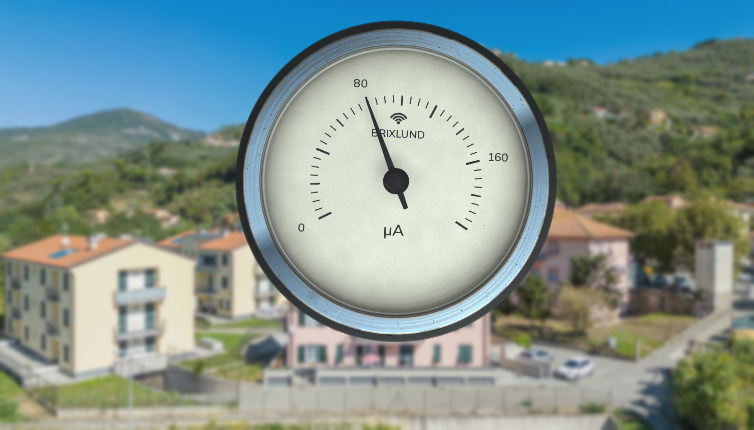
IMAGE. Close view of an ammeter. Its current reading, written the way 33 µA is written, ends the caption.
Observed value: 80 µA
